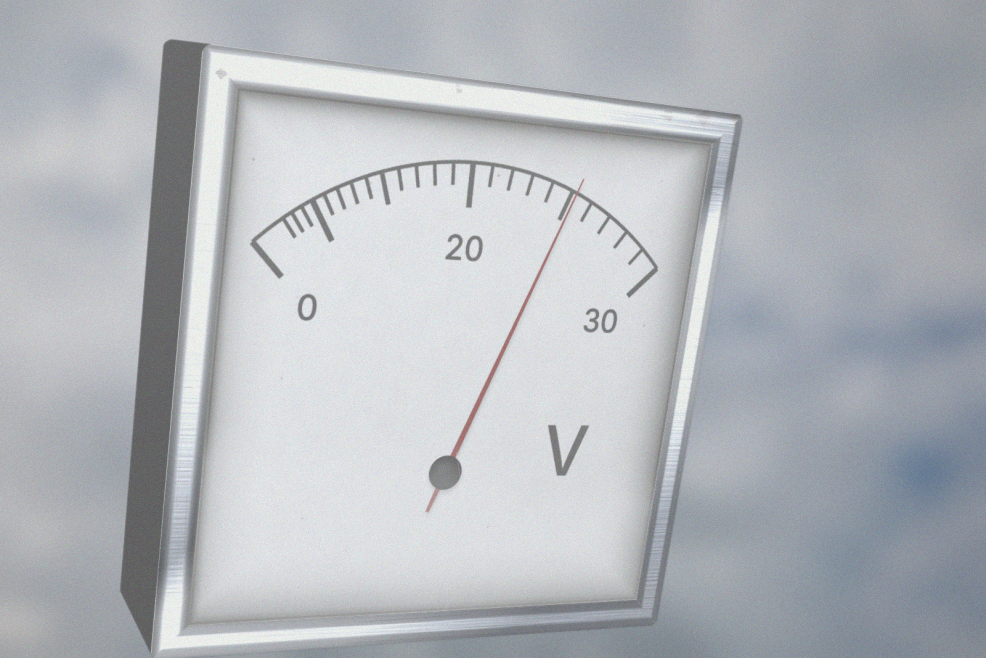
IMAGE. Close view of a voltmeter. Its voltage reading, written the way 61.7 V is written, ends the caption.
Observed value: 25 V
